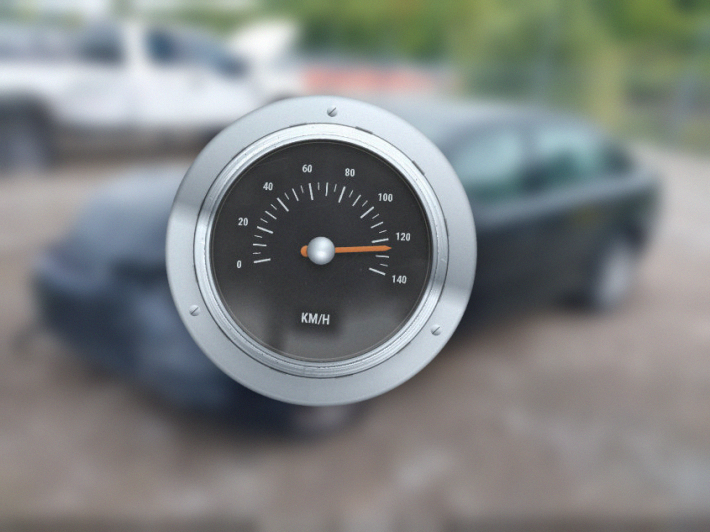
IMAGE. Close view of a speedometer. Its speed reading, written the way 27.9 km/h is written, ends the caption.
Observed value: 125 km/h
